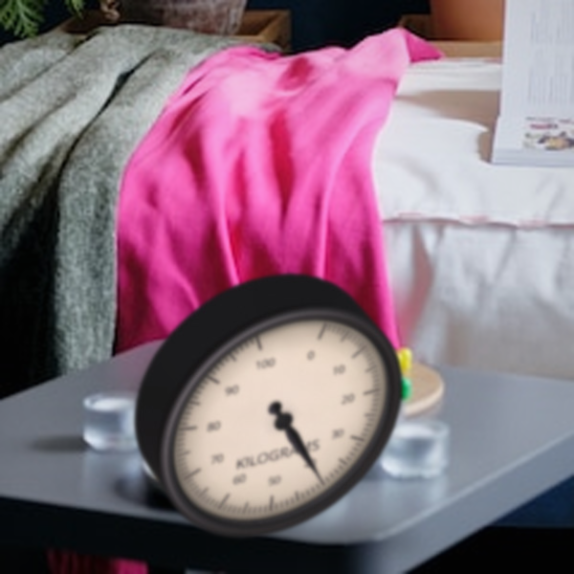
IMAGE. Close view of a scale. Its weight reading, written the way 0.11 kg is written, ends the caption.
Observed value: 40 kg
